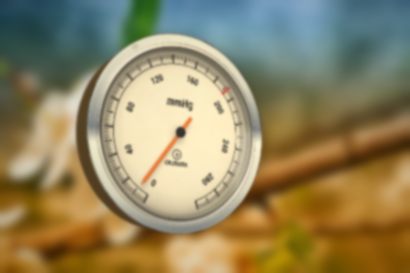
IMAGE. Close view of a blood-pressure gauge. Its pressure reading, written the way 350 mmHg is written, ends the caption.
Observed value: 10 mmHg
